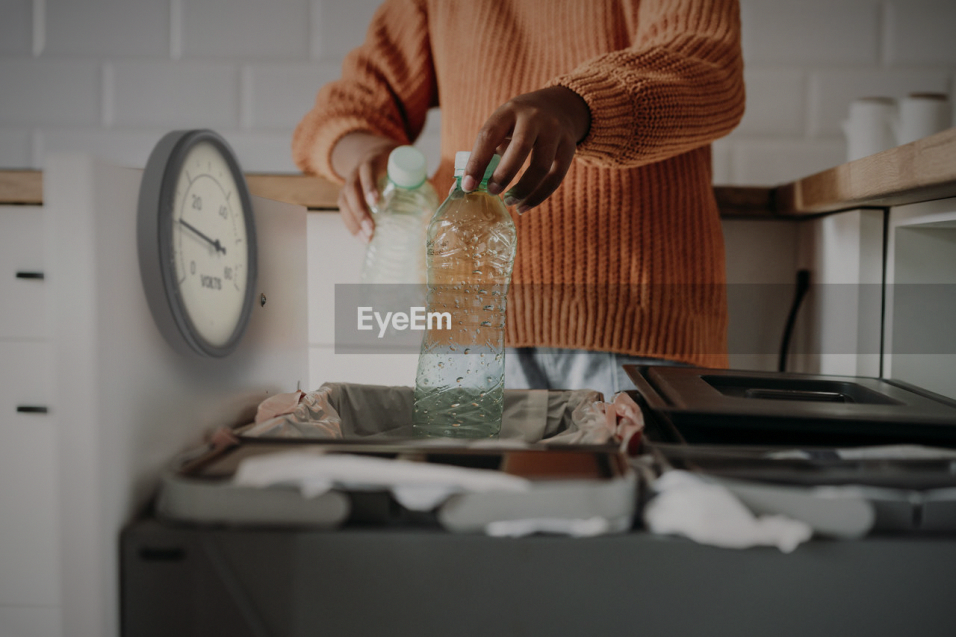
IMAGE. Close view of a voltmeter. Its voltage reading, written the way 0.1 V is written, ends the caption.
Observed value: 10 V
